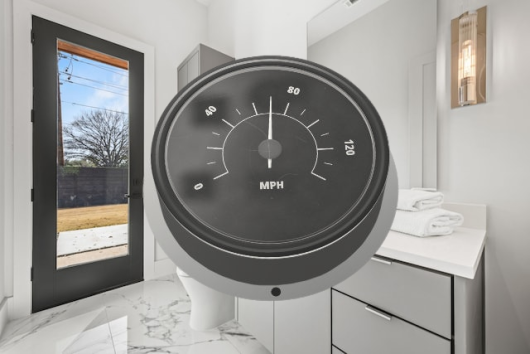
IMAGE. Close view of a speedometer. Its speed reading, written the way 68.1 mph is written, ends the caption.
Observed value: 70 mph
